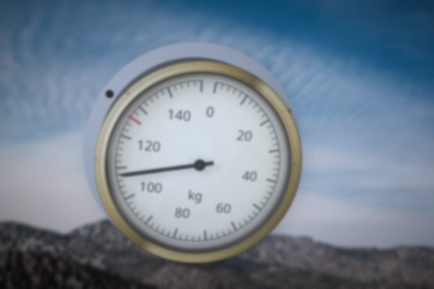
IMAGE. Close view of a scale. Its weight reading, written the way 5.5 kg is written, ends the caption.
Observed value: 108 kg
